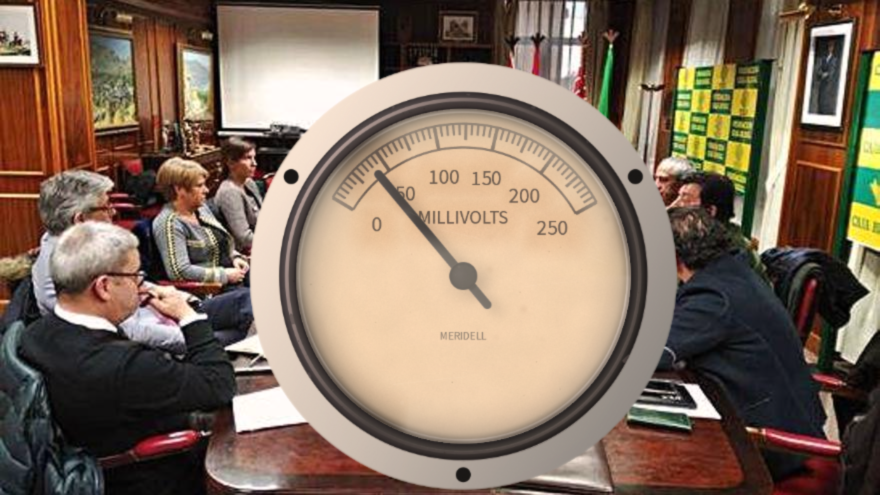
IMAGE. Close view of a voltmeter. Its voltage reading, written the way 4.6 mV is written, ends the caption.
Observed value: 40 mV
